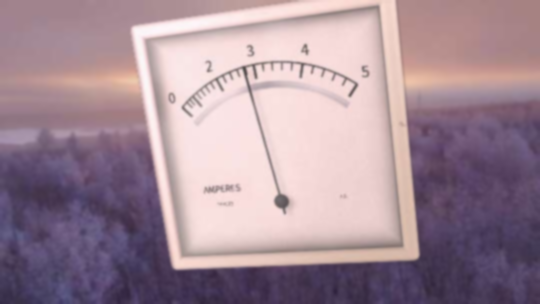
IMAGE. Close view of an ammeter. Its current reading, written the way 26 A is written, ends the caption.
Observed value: 2.8 A
